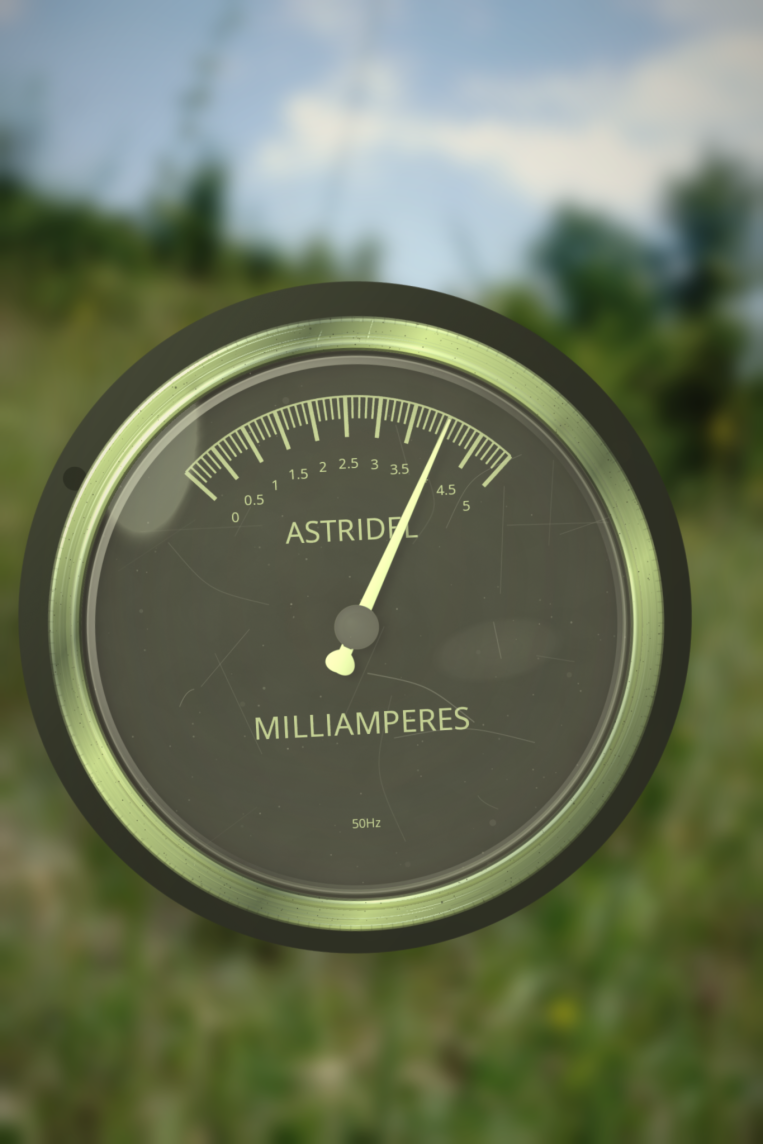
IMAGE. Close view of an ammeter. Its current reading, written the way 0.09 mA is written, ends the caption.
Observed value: 4 mA
